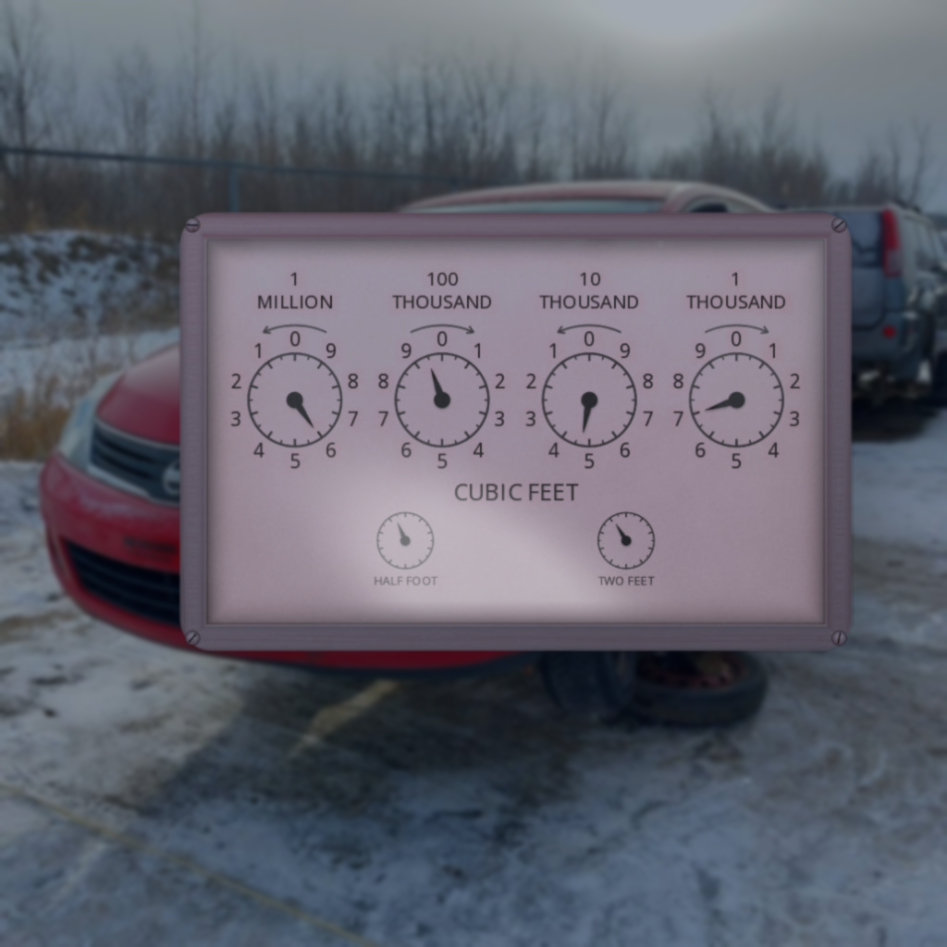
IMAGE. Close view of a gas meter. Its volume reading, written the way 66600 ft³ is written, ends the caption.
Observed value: 594700 ft³
